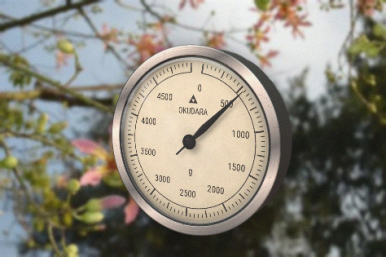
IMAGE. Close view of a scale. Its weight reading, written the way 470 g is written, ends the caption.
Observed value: 550 g
